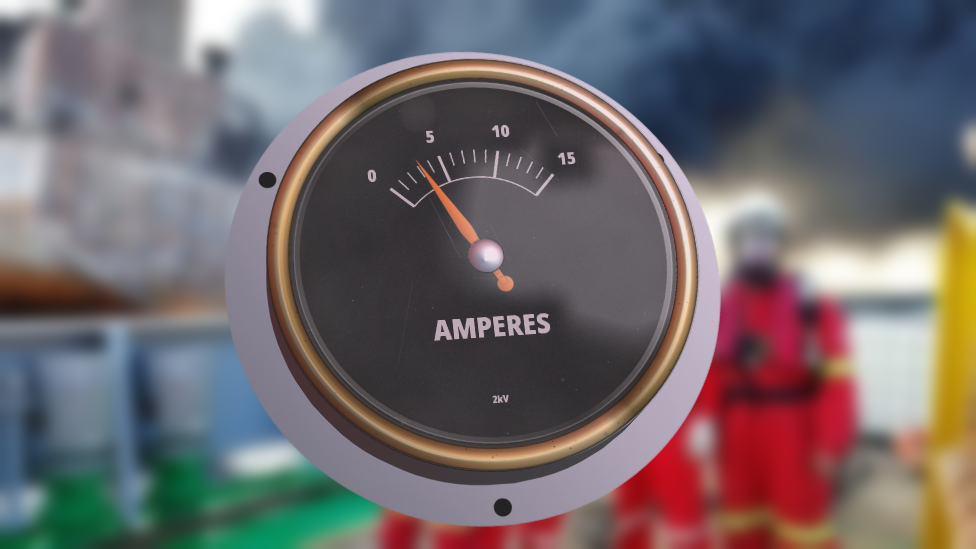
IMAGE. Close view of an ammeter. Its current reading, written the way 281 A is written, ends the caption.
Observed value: 3 A
